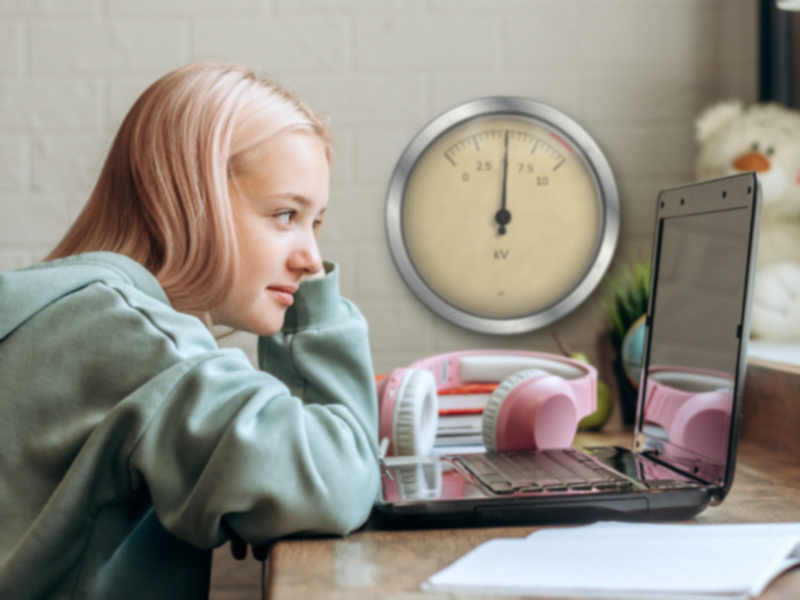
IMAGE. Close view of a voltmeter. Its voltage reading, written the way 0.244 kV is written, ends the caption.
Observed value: 5 kV
